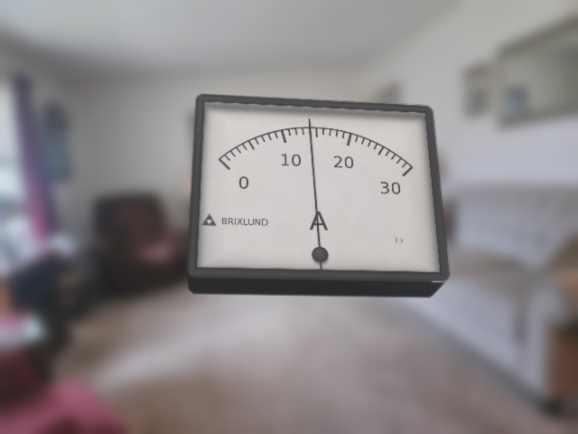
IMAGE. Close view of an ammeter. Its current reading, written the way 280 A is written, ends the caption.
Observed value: 14 A
